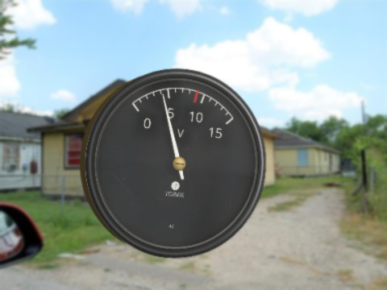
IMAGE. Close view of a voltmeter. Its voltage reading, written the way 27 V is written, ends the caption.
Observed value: 4 V
